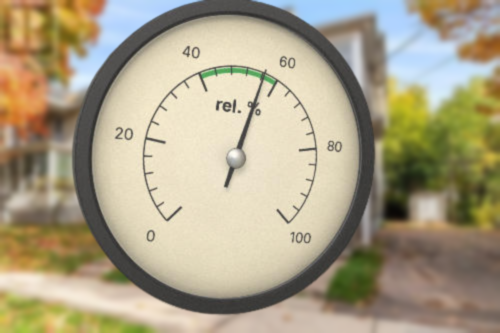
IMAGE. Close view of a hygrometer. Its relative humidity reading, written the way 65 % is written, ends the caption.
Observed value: 56 %
